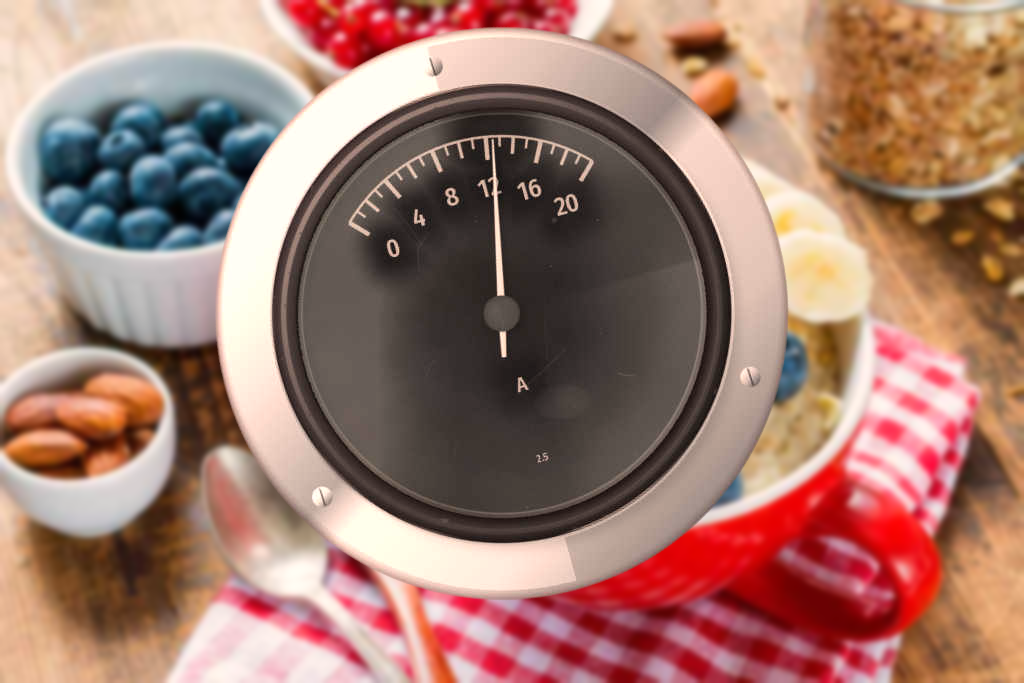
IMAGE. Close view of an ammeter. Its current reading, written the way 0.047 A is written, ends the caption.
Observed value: 12.5 A
